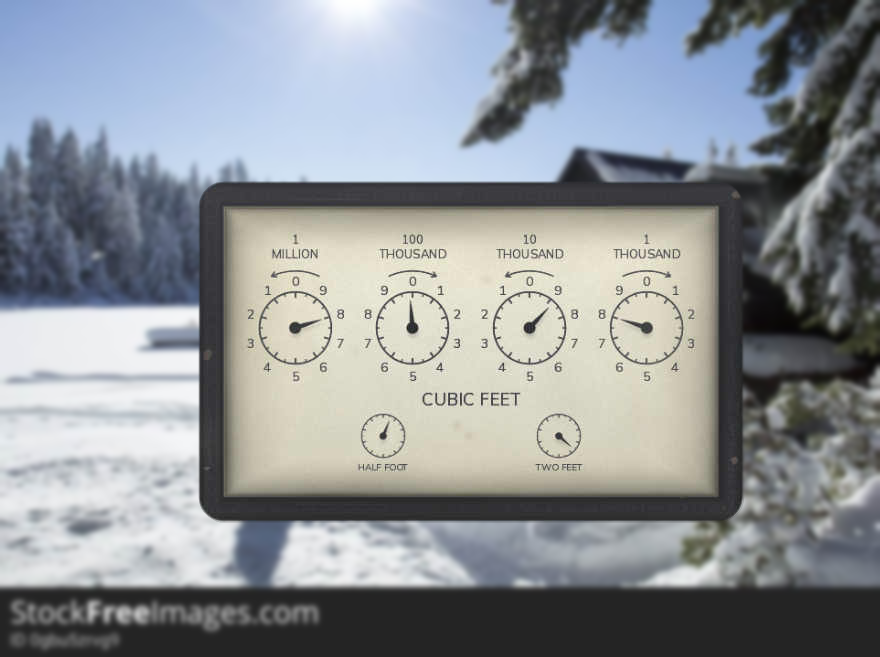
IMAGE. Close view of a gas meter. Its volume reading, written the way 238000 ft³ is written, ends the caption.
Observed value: 798800 ft³
